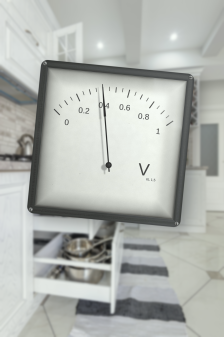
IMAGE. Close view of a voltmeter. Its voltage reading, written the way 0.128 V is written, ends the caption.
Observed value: 0.4 V
